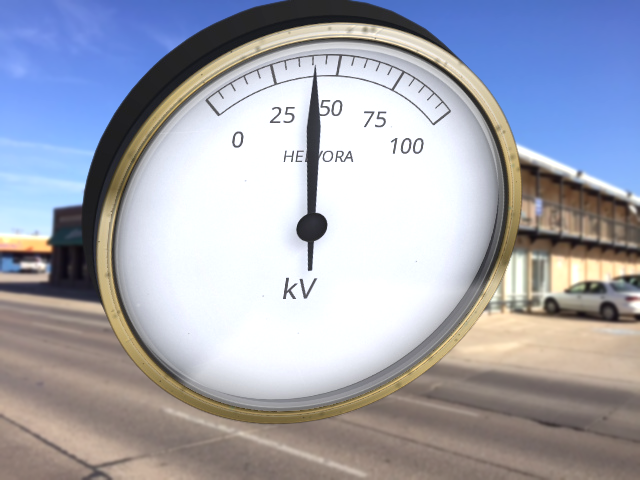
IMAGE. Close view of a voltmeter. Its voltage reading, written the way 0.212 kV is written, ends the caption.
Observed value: 40 kV
